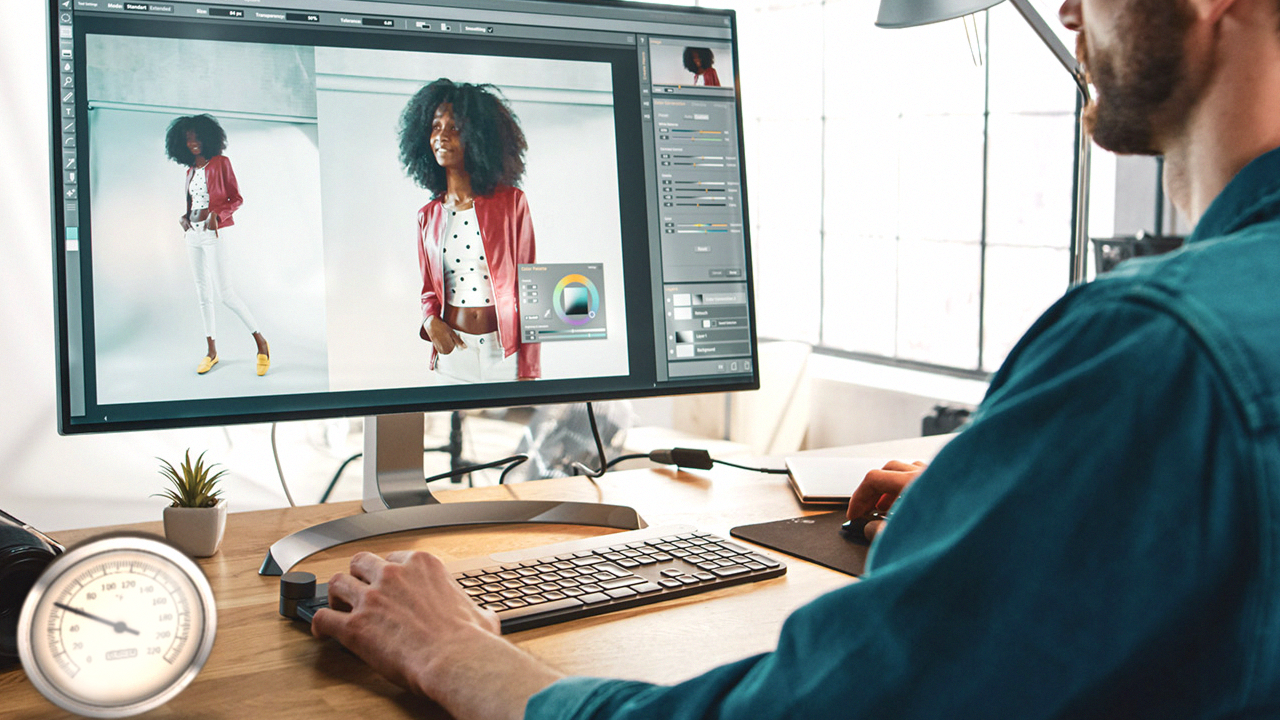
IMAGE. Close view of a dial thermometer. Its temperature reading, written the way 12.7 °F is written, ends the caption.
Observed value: 60 °F
